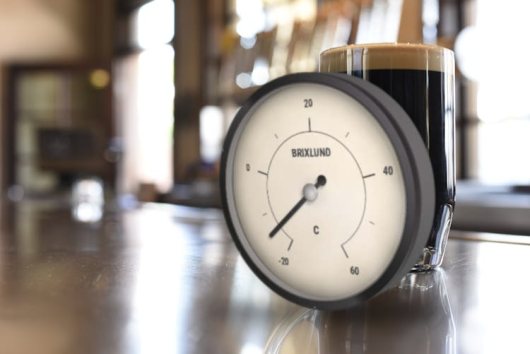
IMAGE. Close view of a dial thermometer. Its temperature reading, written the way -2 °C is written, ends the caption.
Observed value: -15 °C
